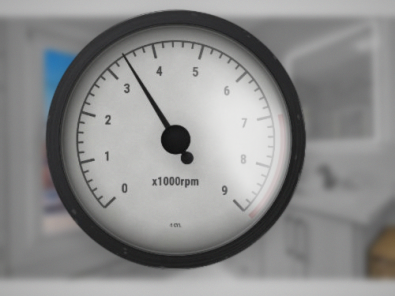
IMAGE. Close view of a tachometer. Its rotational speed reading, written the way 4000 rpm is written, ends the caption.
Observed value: 3400 rpm
